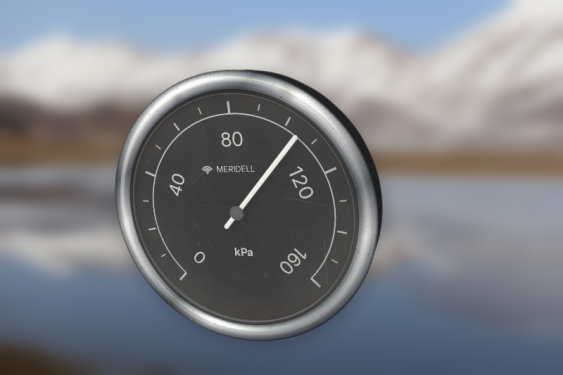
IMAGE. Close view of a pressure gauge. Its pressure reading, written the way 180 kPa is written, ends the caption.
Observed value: 105 kPa
